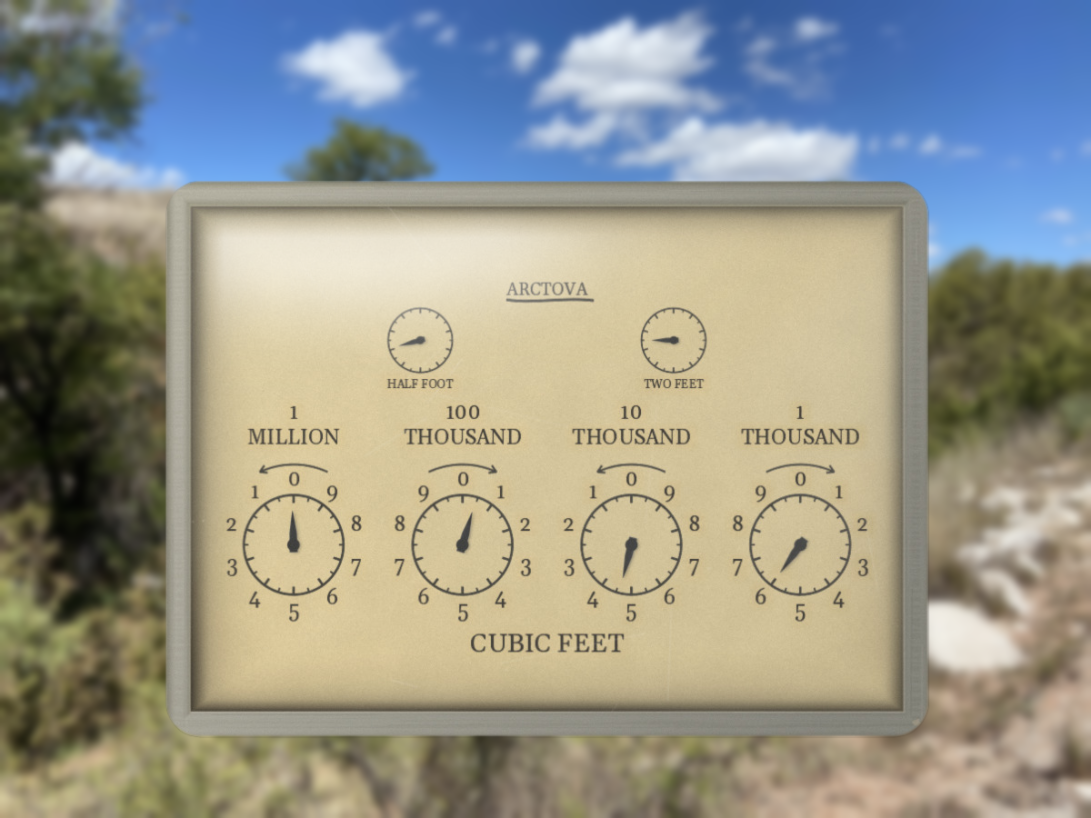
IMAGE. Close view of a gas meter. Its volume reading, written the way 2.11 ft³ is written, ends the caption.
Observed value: 4600 ft³
